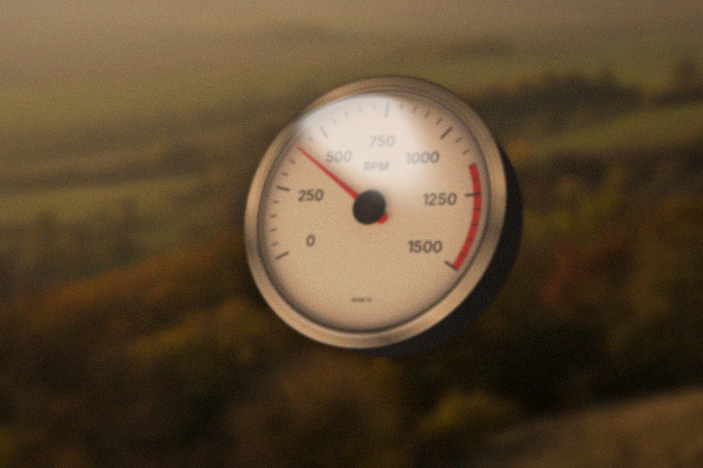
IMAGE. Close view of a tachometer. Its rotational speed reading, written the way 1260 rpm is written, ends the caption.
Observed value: 400 rpm
